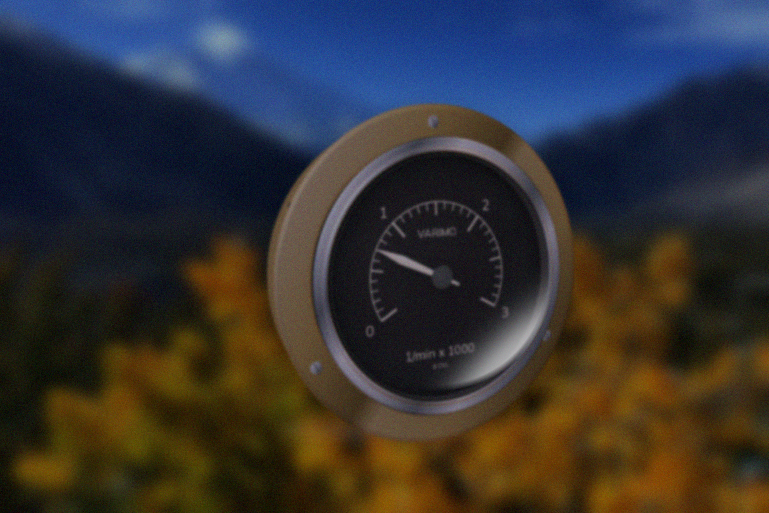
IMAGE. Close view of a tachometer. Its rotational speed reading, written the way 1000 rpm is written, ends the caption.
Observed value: 700 rpm
